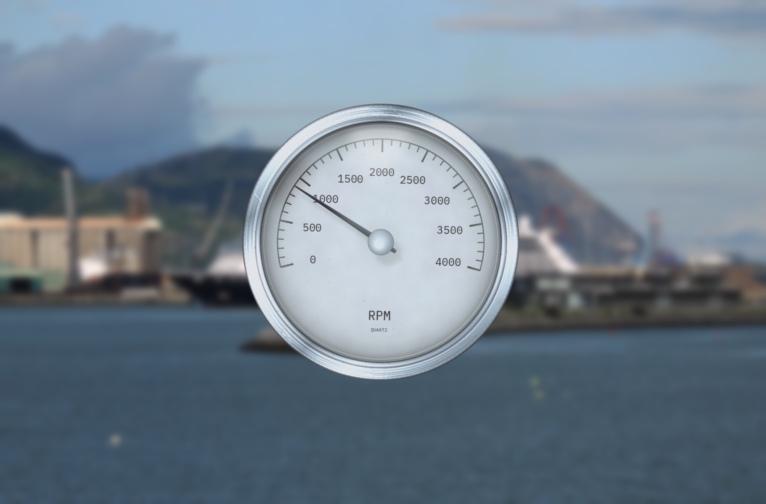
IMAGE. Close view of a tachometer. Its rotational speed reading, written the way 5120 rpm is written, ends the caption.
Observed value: 900 rpm
